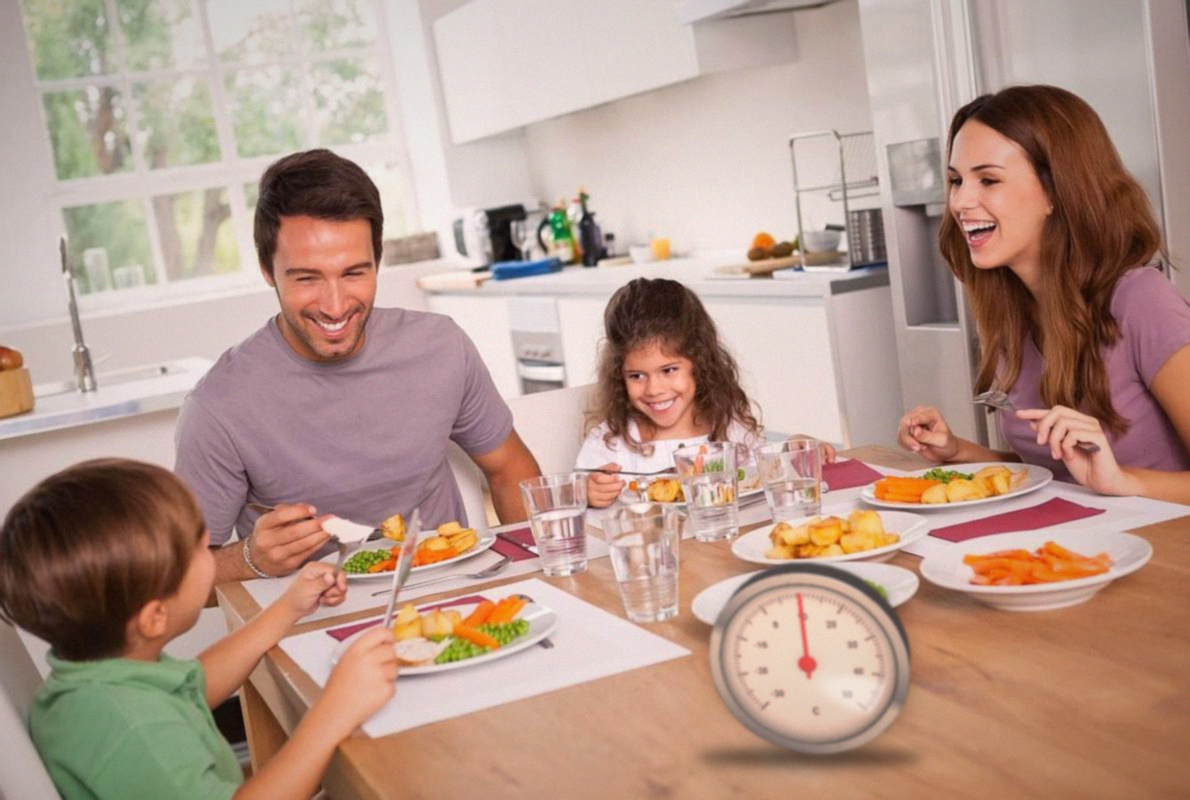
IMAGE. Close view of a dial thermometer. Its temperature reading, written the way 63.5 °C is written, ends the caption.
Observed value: 10 °C
